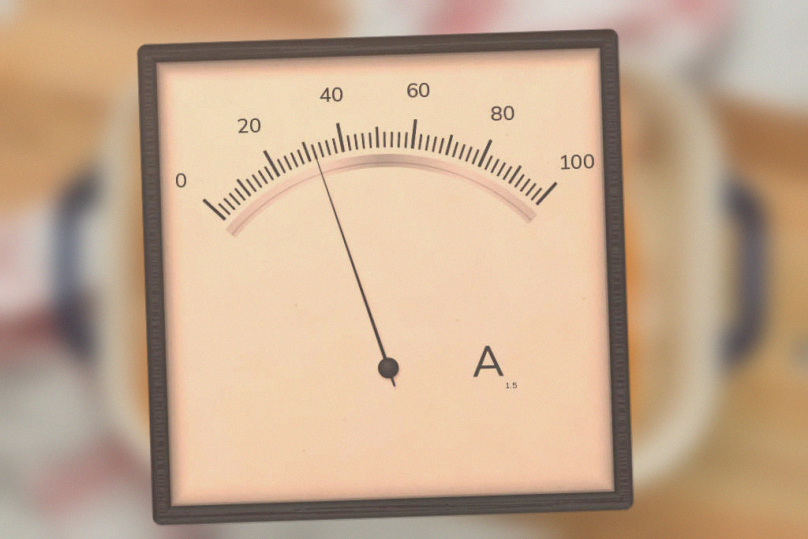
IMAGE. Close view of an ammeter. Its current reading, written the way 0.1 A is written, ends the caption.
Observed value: 32 A
